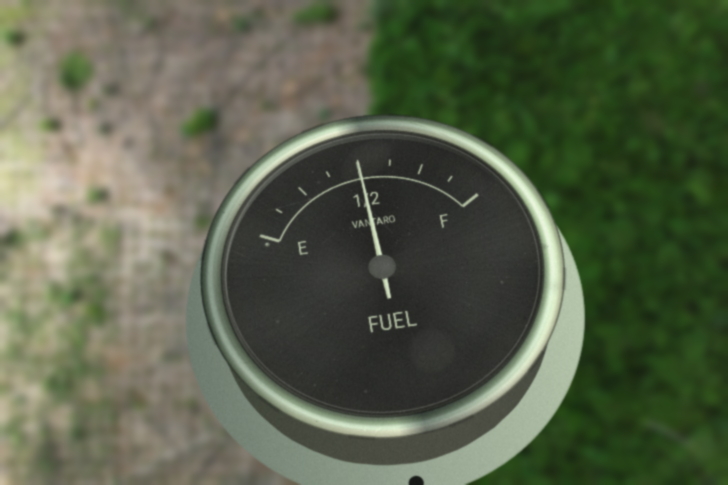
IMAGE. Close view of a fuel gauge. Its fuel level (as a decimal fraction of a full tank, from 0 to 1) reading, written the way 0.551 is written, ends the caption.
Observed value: 0.5
